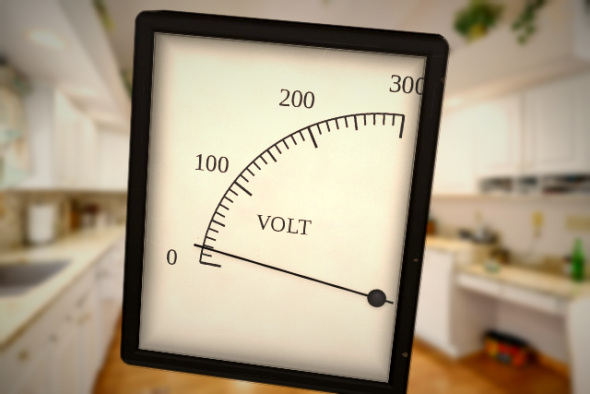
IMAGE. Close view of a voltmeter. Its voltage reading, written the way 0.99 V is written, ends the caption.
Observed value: 20 V
